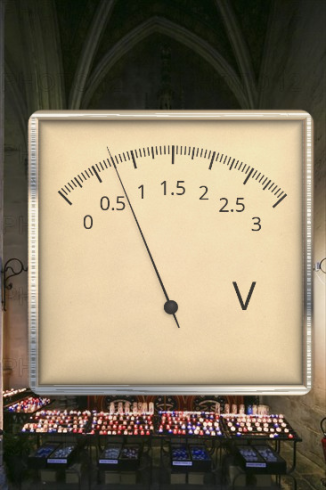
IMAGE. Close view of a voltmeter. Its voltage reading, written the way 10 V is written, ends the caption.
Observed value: 0.75 V
